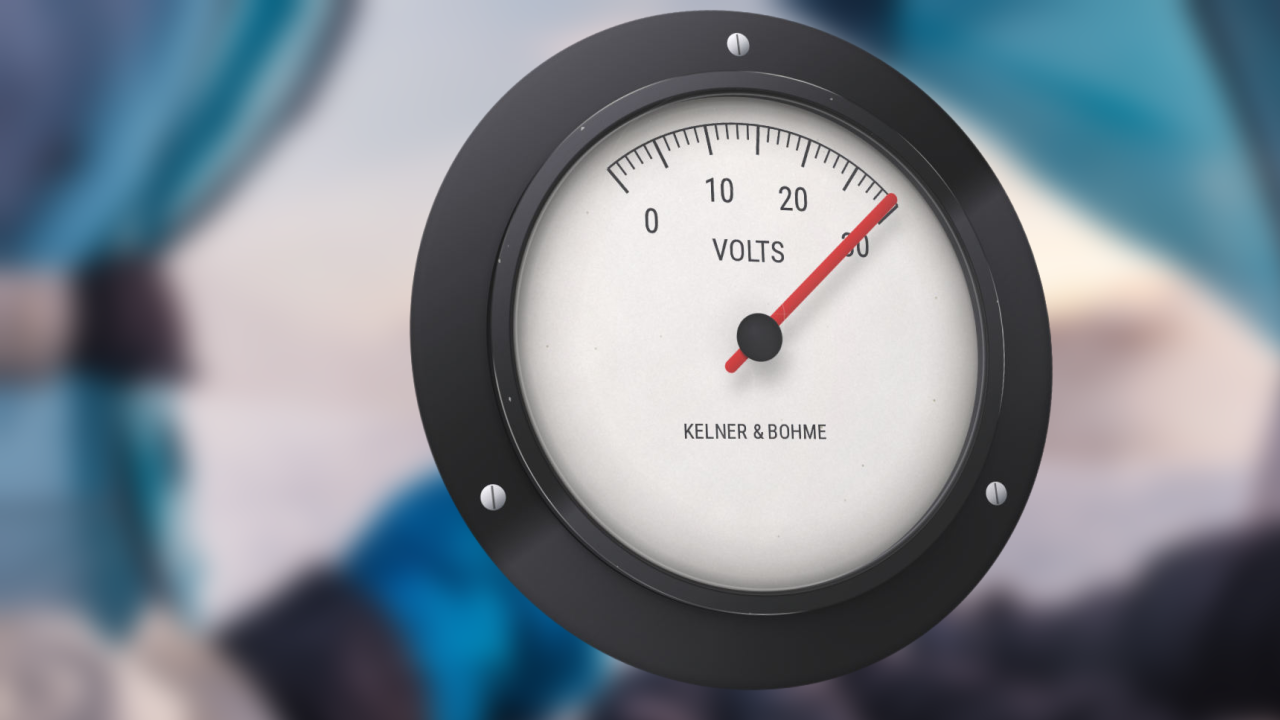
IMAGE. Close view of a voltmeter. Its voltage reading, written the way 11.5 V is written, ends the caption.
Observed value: 29 V
